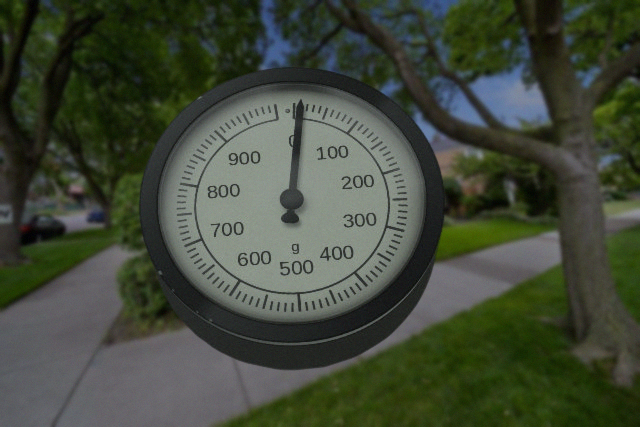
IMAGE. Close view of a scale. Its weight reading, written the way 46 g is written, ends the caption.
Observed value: 10 g
